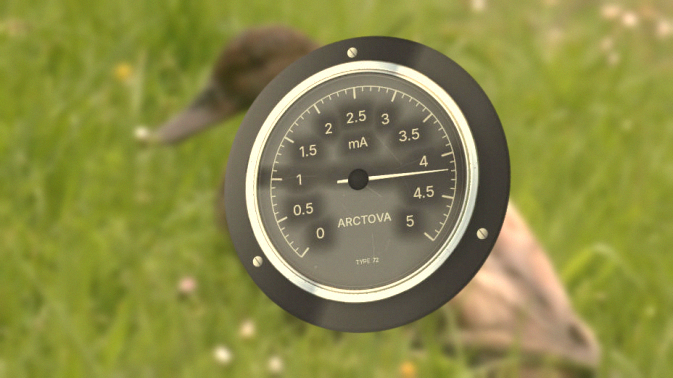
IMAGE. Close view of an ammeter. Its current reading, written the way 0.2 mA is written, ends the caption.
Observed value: 4.2 mA
